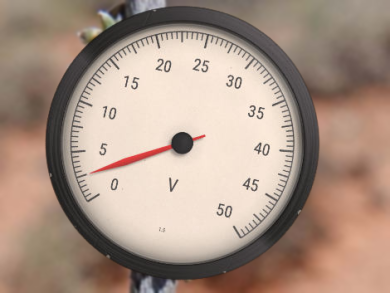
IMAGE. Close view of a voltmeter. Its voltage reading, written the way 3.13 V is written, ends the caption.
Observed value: 2.5 V
